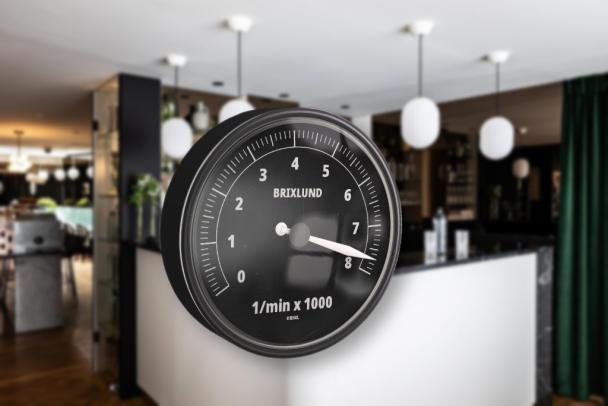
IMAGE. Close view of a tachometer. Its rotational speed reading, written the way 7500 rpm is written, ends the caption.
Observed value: 7700 rpm
